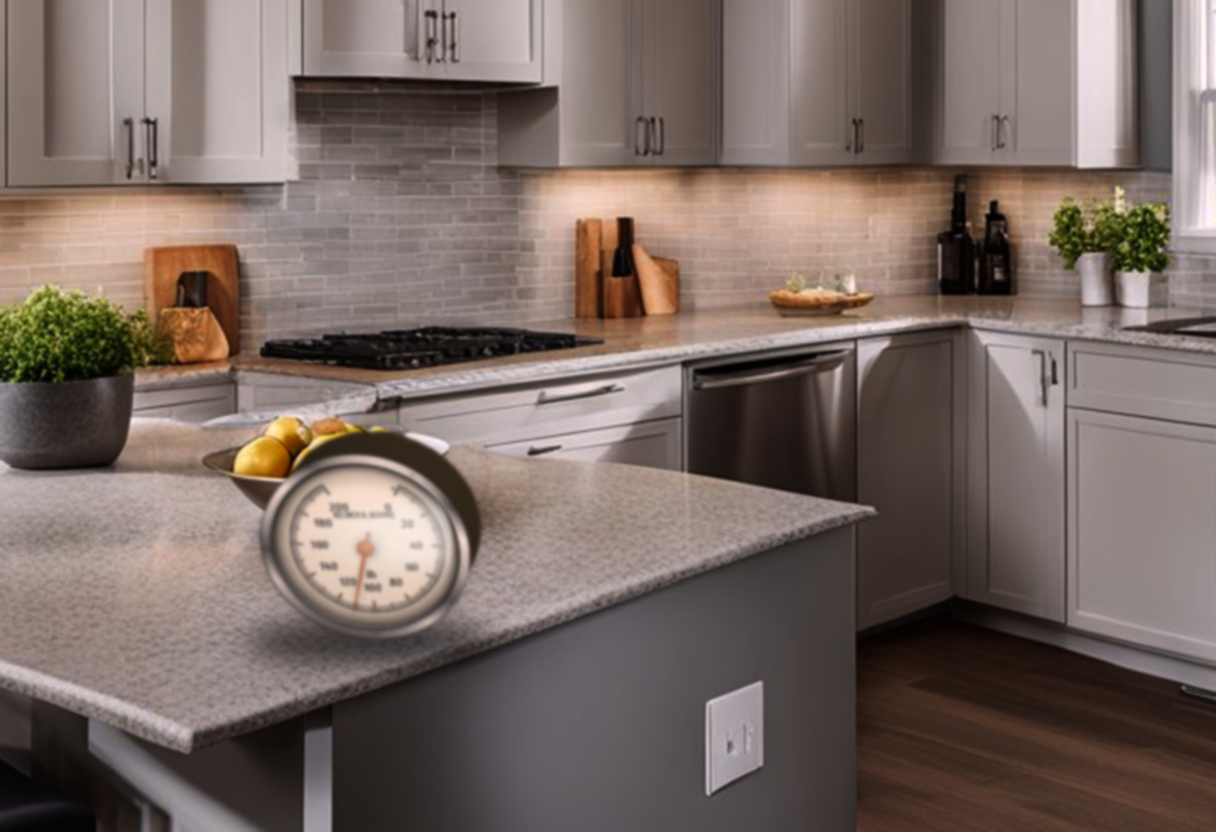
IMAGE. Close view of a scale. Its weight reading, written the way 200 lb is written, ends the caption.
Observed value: 110 lb
